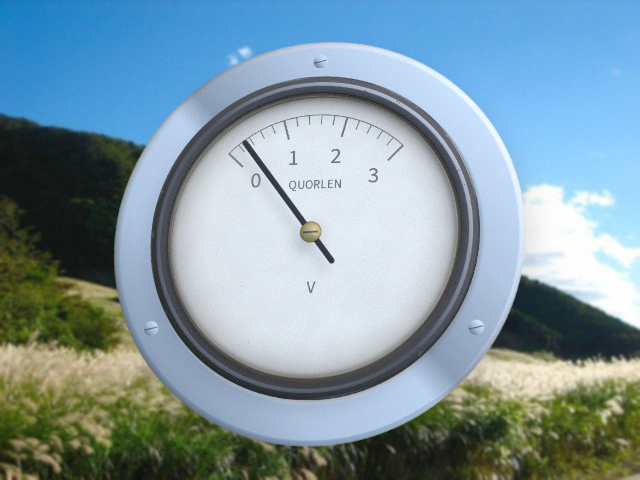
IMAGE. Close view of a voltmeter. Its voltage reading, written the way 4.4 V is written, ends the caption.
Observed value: 0.3 V
